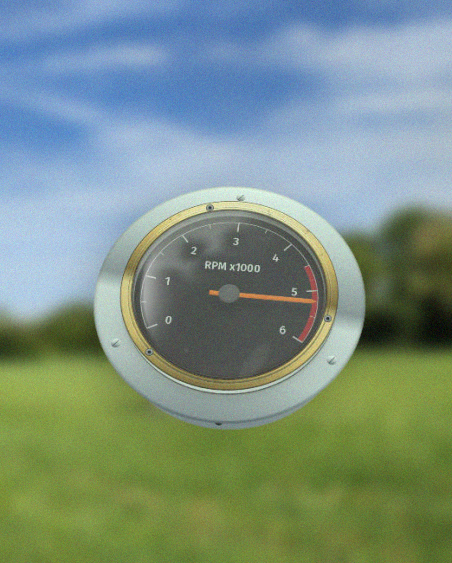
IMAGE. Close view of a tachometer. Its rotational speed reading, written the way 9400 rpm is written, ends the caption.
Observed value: 5250 rpm
